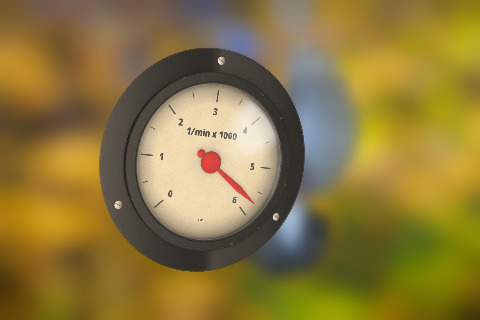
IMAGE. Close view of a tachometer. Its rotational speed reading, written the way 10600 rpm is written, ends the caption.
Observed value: 5750 rpm
